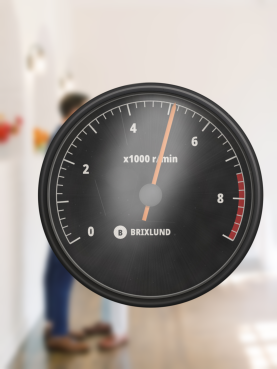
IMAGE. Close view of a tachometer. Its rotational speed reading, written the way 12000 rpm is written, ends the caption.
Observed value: 5100 rpm
